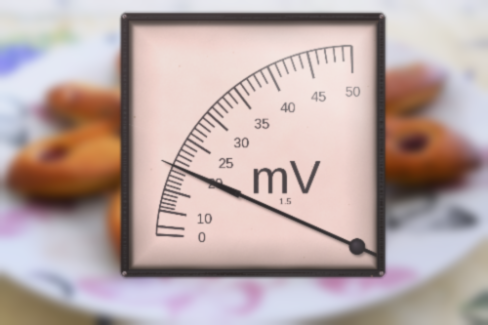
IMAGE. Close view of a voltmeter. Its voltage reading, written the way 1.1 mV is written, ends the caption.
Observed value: 20 mV
